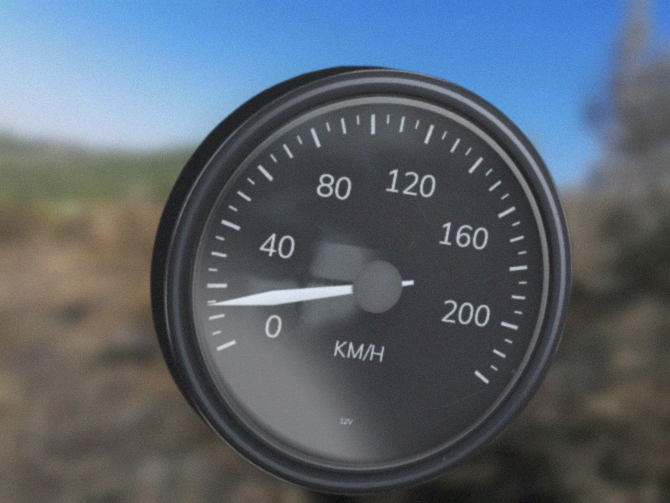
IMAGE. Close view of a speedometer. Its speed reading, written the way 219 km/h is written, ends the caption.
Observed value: 15 km/h
